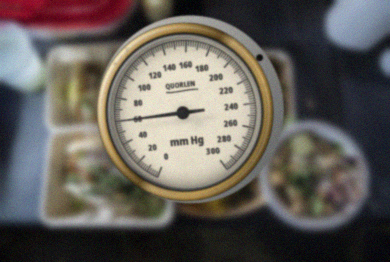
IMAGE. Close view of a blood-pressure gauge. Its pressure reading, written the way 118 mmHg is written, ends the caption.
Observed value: 60 mmHg
